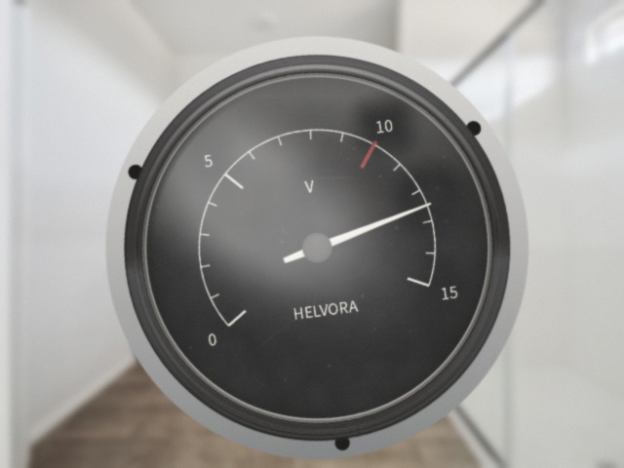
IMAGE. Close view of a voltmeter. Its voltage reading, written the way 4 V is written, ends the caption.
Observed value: 12.5 V
